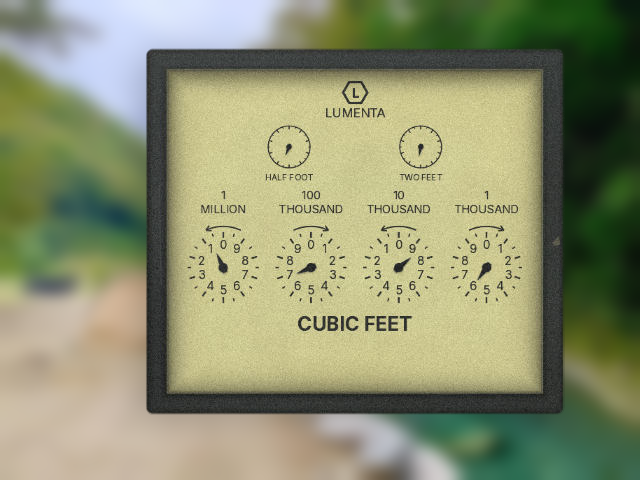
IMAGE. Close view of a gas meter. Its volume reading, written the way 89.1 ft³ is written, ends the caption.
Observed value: 68600 ft³
